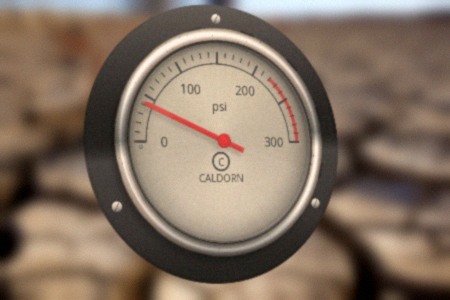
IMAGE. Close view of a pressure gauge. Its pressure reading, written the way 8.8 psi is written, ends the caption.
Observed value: 40 psi
